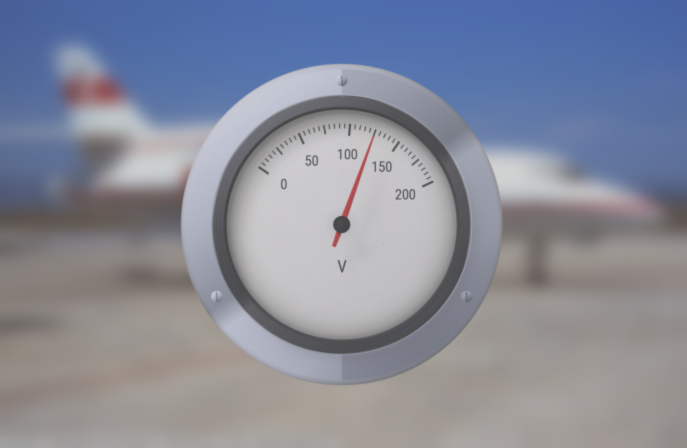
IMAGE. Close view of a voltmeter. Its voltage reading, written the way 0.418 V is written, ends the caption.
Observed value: 125 V
